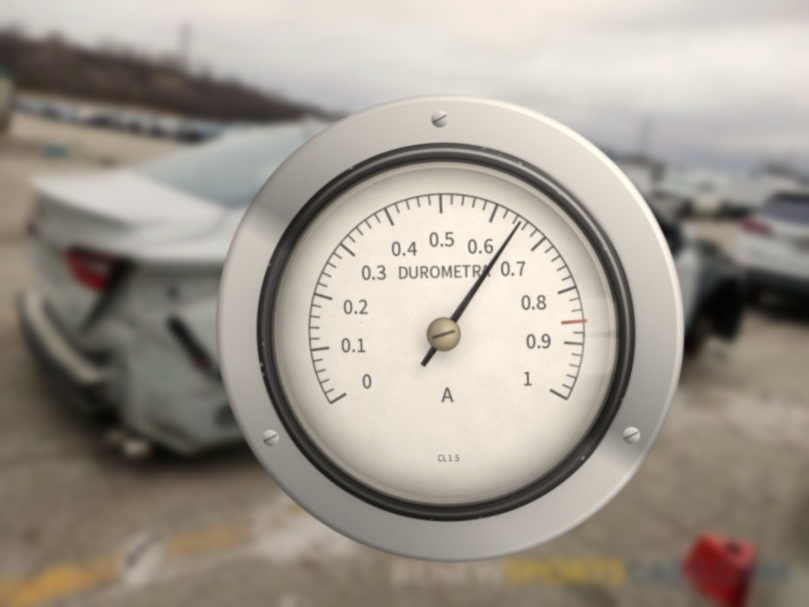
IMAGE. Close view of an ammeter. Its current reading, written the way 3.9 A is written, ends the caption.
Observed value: 0.65 A
